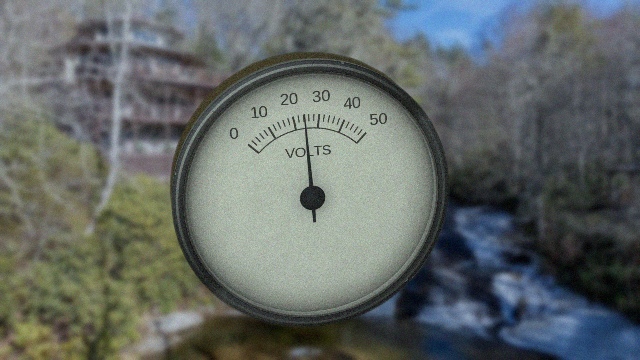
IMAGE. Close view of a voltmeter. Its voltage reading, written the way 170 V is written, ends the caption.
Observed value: 24 V
